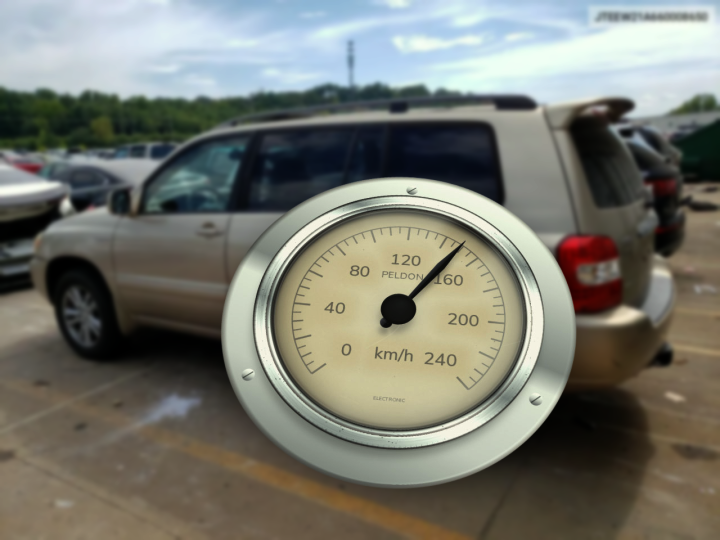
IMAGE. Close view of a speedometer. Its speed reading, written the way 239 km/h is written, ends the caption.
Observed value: 150 km/h
